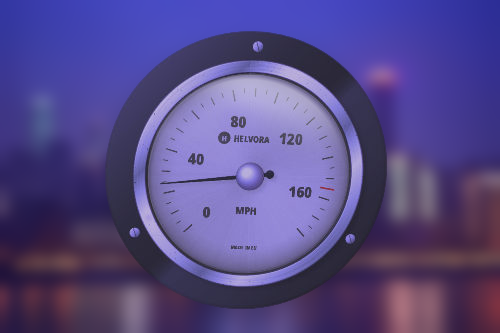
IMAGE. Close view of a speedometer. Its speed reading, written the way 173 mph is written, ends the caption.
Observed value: 25 mph
